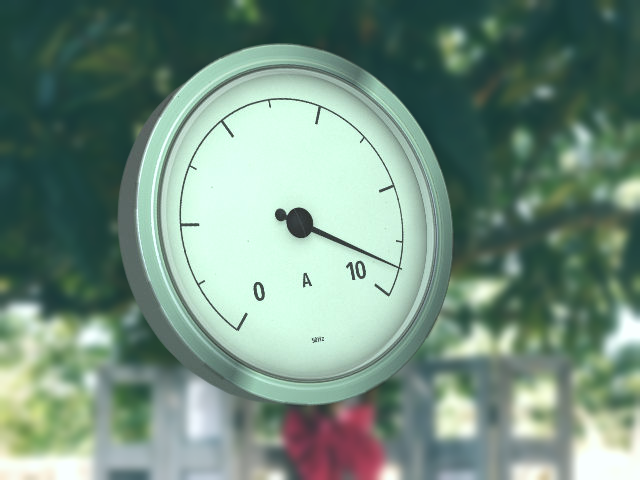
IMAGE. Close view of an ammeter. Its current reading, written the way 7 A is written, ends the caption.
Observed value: 9.5 A
